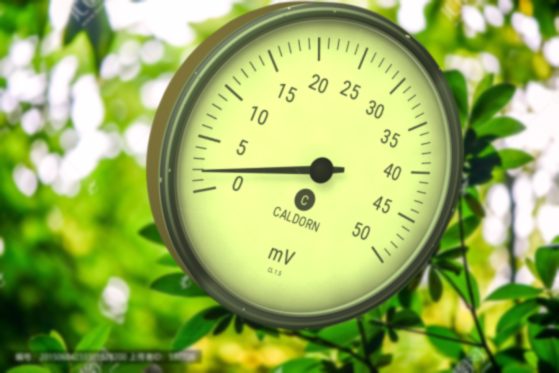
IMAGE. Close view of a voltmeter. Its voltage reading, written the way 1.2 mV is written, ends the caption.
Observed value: 2 mV
